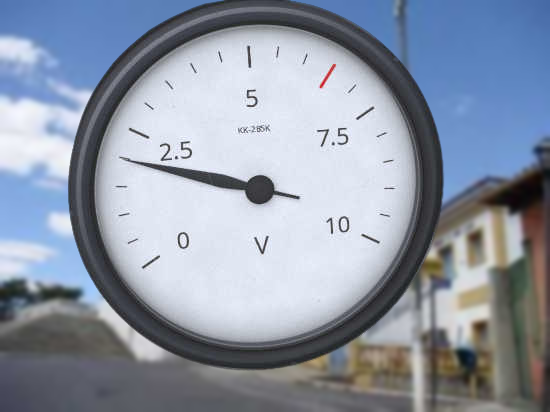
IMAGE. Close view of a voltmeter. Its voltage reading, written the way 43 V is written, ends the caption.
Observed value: 2 V
